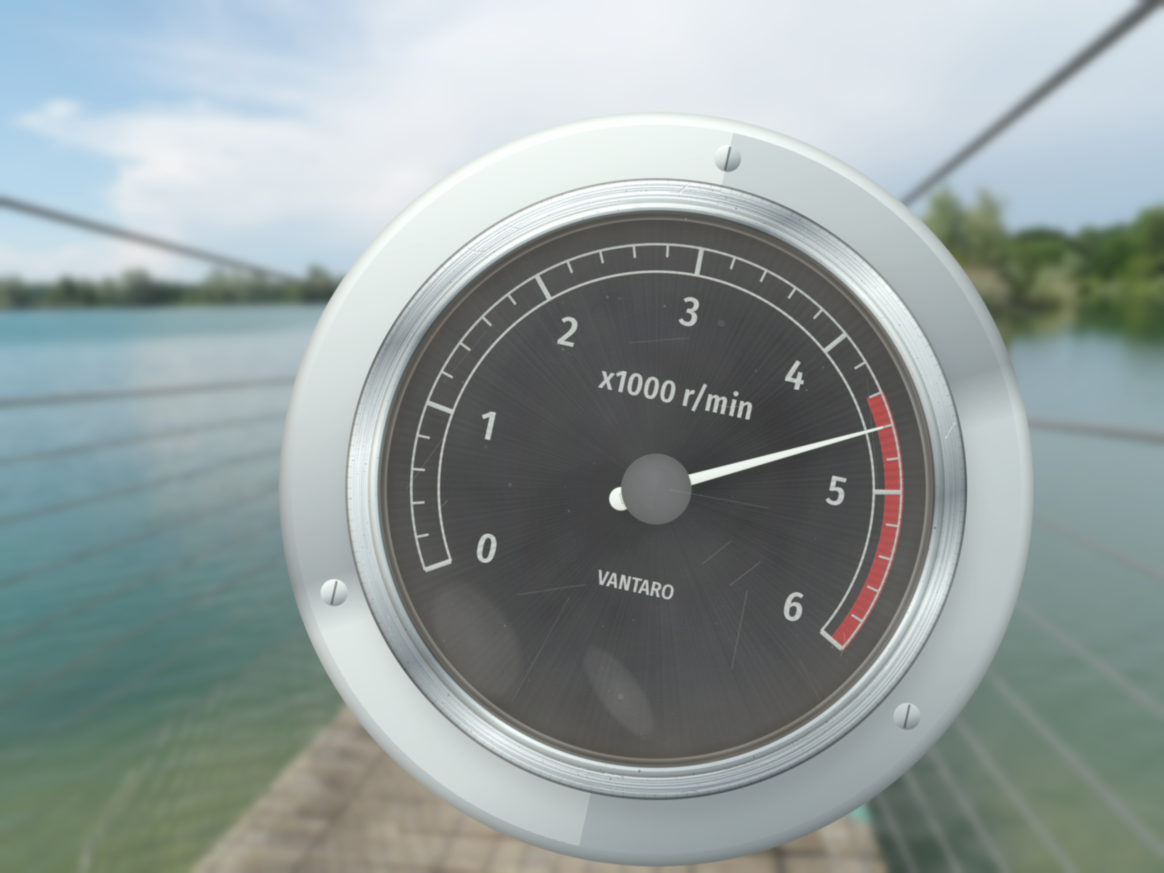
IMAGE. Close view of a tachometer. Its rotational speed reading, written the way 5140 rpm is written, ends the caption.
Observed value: 4600 rpm
